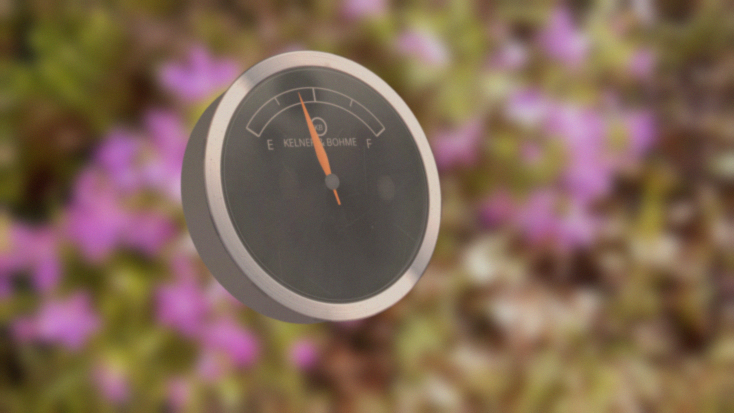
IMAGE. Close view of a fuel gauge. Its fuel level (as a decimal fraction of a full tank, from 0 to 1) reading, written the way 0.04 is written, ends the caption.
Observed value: 0.375
